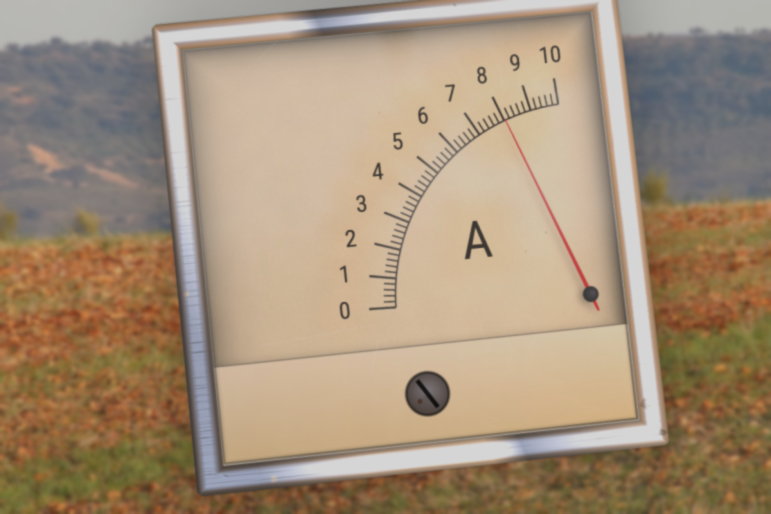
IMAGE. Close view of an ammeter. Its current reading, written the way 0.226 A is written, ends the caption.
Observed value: 8 A
